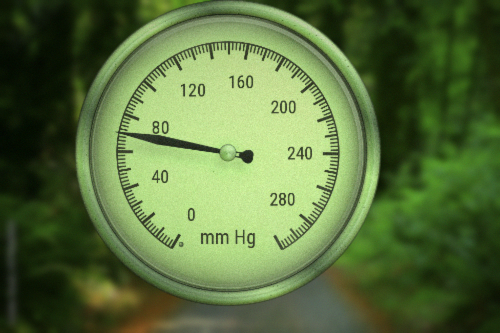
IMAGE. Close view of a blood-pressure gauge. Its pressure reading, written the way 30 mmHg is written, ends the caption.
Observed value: 70 mmHg
